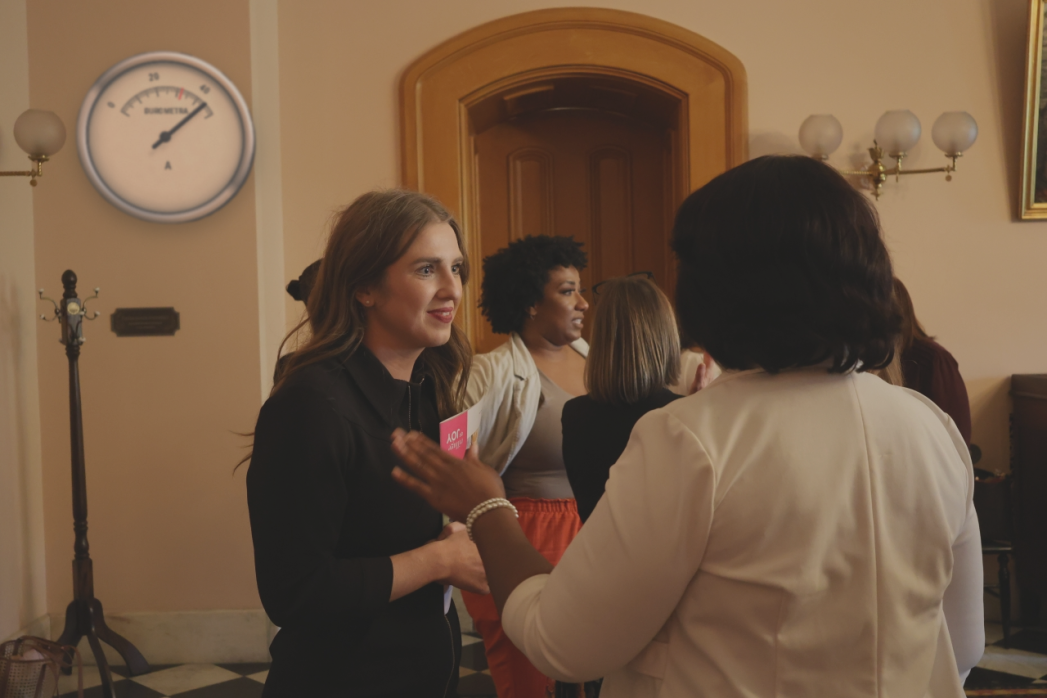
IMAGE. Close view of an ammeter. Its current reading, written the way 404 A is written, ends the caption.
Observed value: 45 A
